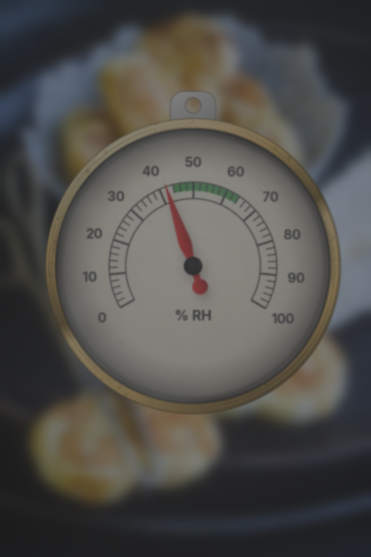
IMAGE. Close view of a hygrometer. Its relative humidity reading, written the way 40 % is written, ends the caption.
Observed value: 42 %
